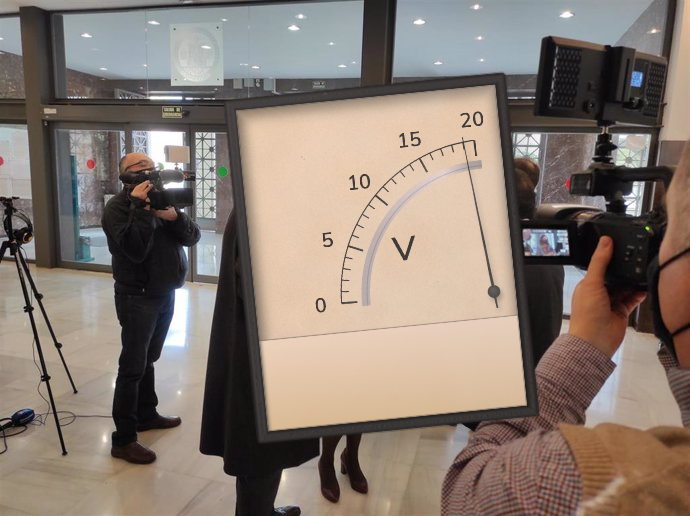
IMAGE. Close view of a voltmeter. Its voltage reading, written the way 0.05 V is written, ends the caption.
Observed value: 19 V
